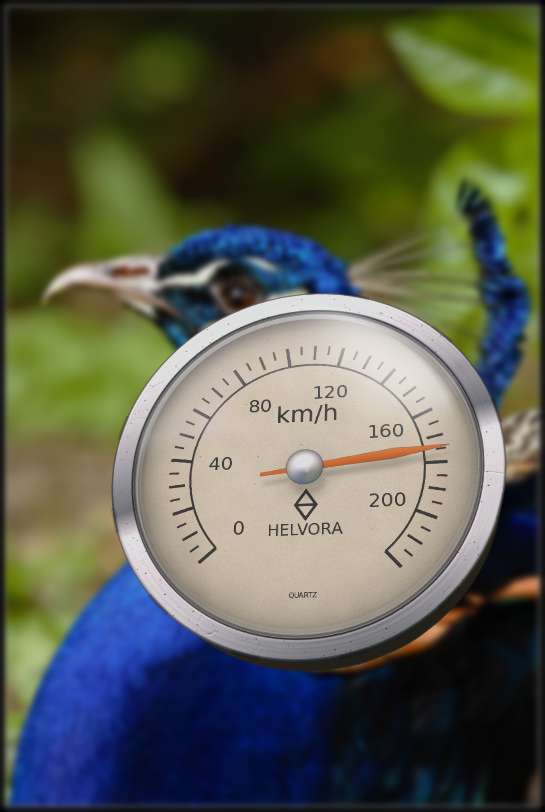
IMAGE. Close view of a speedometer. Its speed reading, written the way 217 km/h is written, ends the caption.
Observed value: 175 km/h
